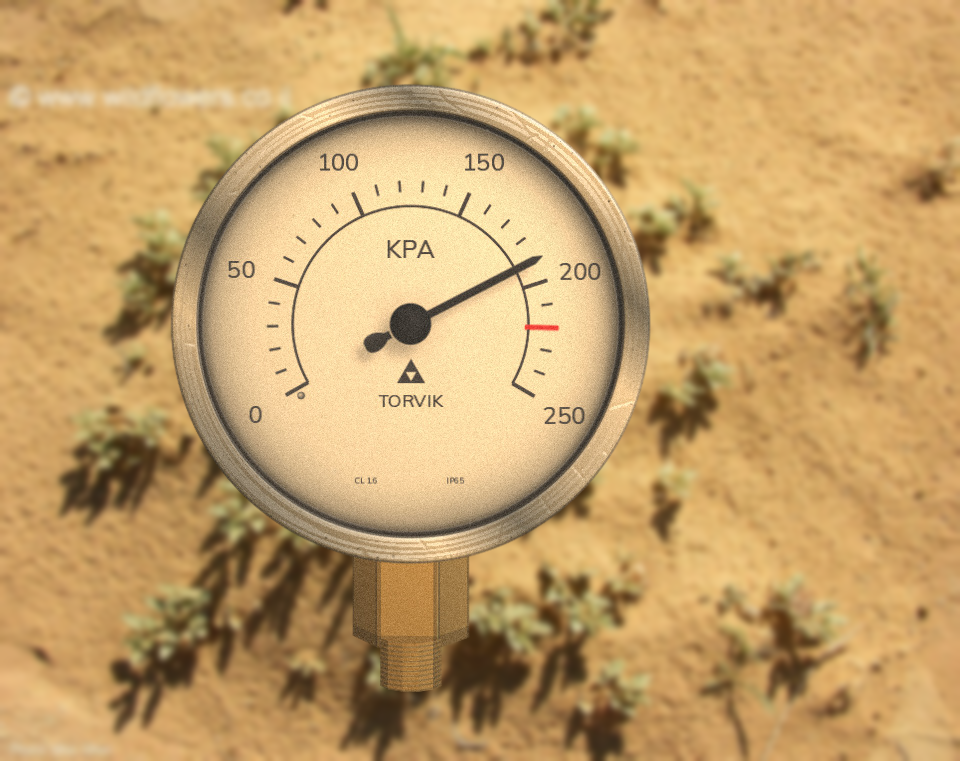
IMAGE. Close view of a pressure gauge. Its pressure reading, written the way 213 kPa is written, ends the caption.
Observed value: 190 kPa
